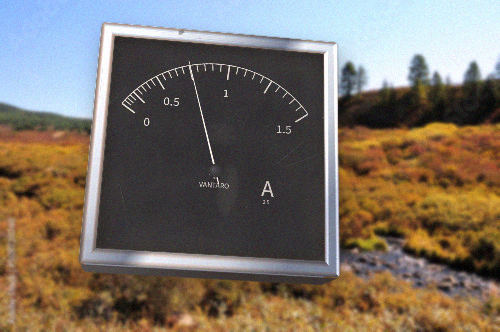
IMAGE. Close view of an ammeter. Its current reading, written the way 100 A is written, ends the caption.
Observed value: 0.75 A
